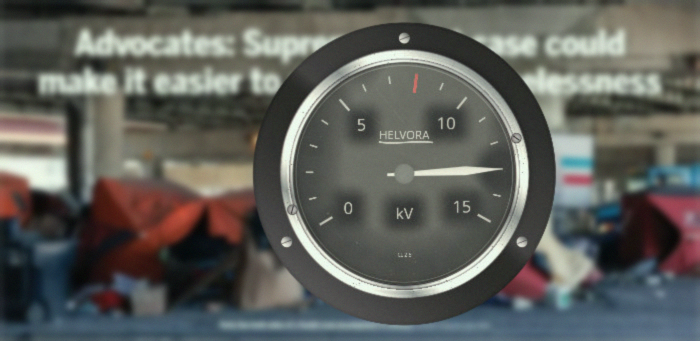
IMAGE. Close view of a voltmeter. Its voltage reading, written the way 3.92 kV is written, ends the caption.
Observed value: 13 kV
